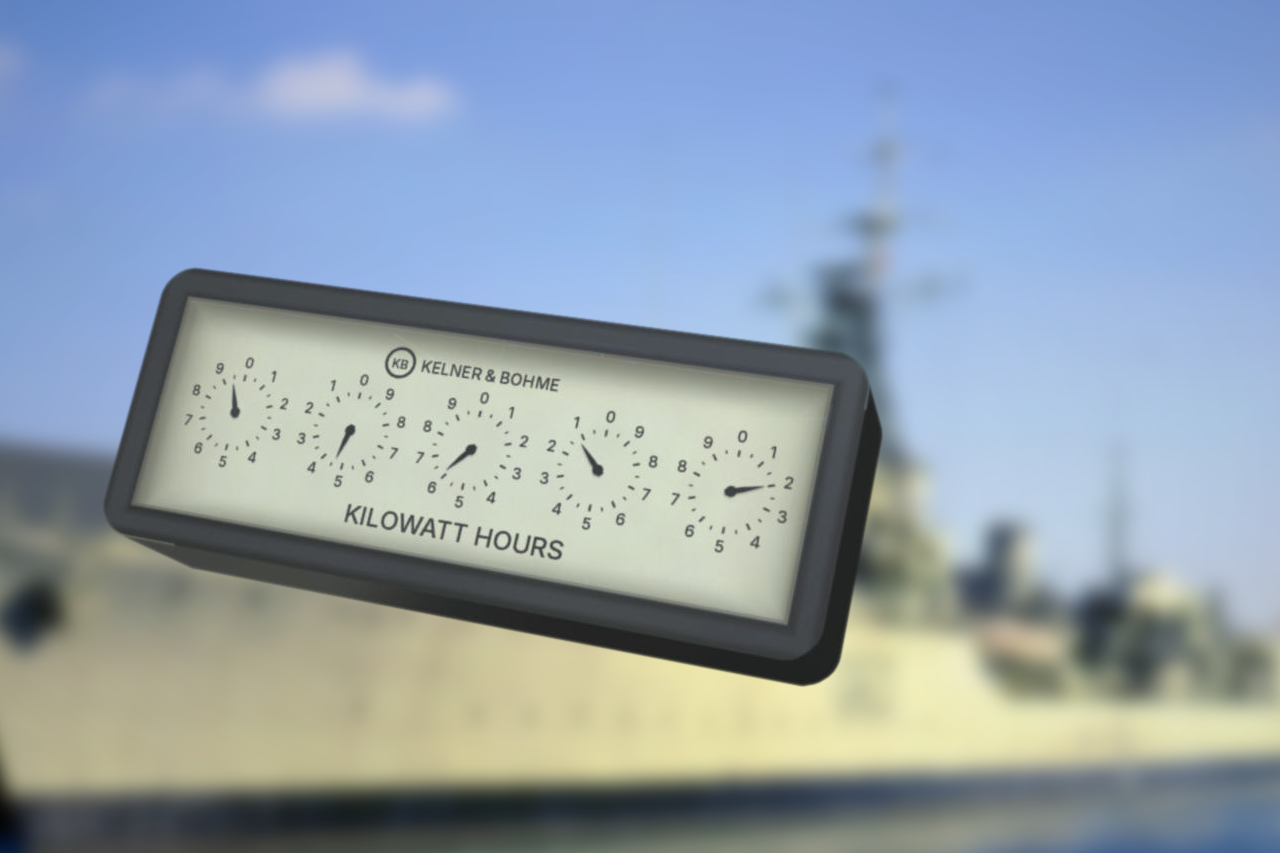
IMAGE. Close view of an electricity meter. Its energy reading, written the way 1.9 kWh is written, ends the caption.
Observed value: 94612 kWh
